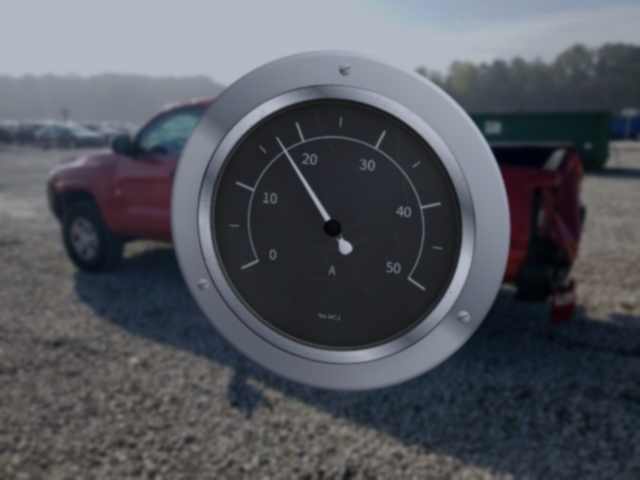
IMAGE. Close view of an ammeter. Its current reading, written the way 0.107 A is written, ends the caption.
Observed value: 17.5 A
